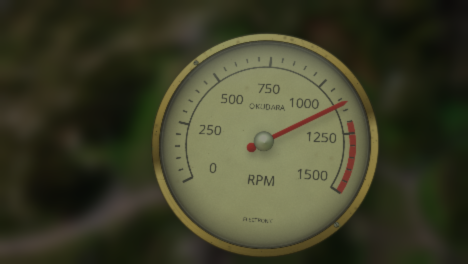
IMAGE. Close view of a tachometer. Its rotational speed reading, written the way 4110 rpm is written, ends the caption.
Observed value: 1125 rpm
